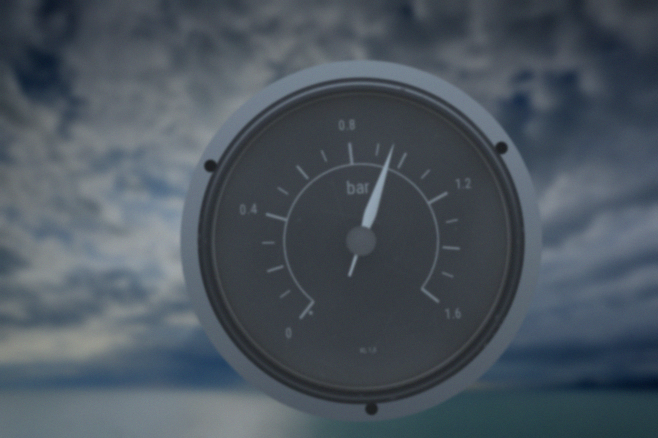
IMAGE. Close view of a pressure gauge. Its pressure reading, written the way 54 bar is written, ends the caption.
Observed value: 0.95 bar
